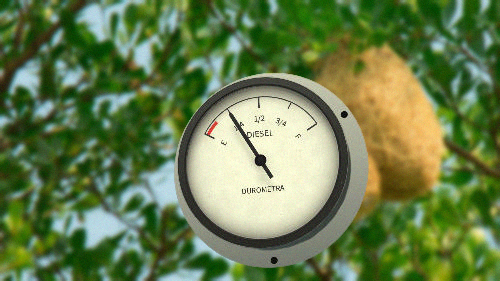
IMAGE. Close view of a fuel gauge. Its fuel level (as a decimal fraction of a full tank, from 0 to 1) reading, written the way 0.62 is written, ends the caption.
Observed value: 0.25
